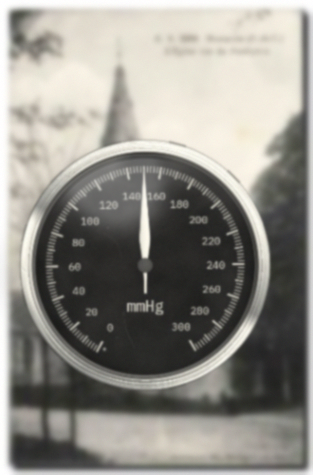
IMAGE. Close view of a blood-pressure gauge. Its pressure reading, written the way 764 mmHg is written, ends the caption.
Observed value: 150 mmHg
